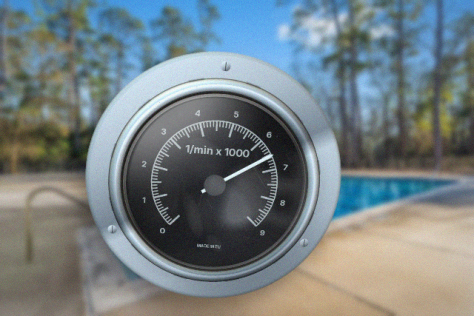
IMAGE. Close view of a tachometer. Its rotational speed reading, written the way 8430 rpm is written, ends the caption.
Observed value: 6500 rpm
